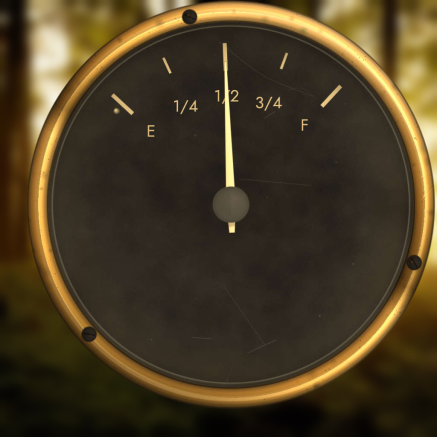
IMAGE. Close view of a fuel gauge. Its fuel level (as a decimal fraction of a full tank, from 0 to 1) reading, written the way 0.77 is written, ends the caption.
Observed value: 0.5
